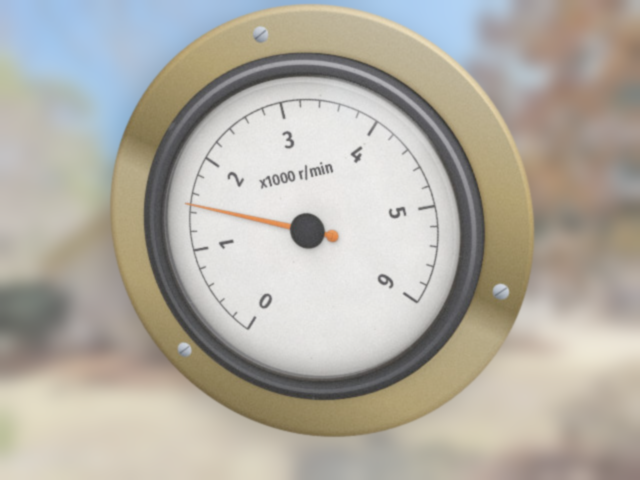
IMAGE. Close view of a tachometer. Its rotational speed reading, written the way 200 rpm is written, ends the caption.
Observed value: 1500 rpm
